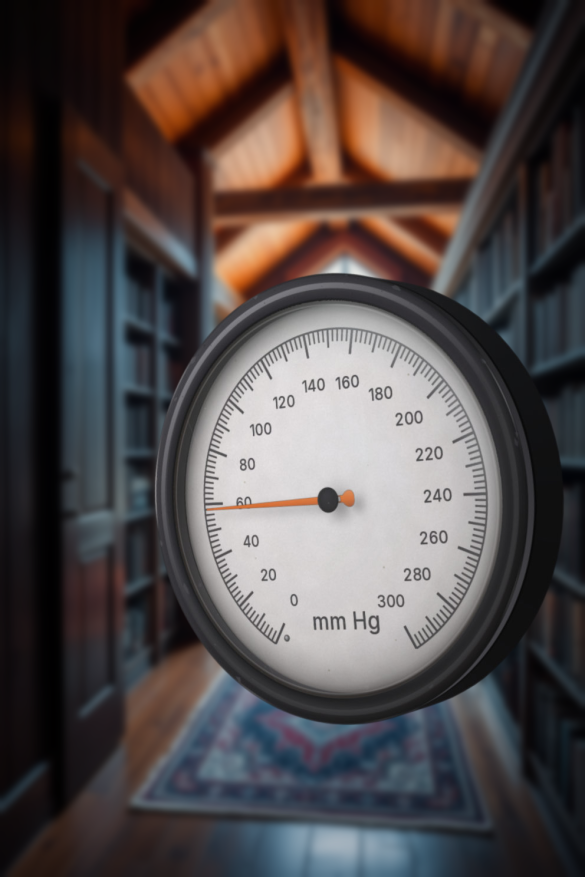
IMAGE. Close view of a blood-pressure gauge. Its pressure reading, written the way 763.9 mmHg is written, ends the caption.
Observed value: 58 mmHg
